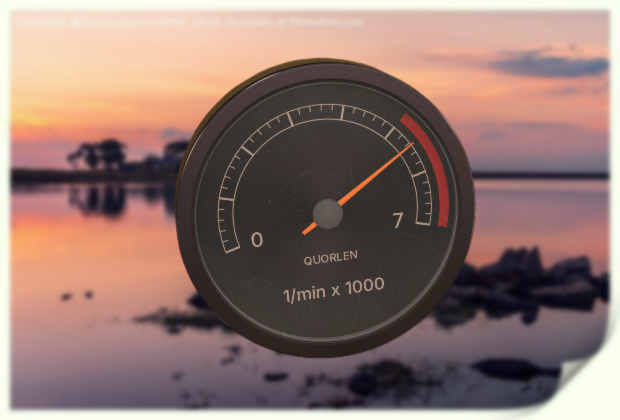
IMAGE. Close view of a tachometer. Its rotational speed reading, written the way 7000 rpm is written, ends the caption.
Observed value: 5400 rpm
